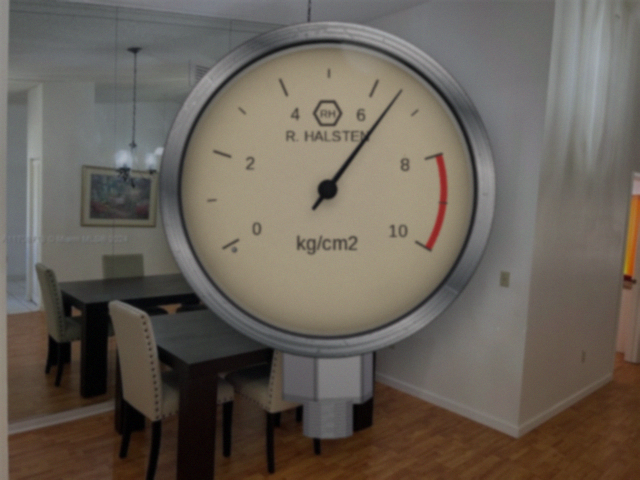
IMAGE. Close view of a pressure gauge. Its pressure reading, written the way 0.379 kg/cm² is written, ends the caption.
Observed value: 6.5 kg/cm²
